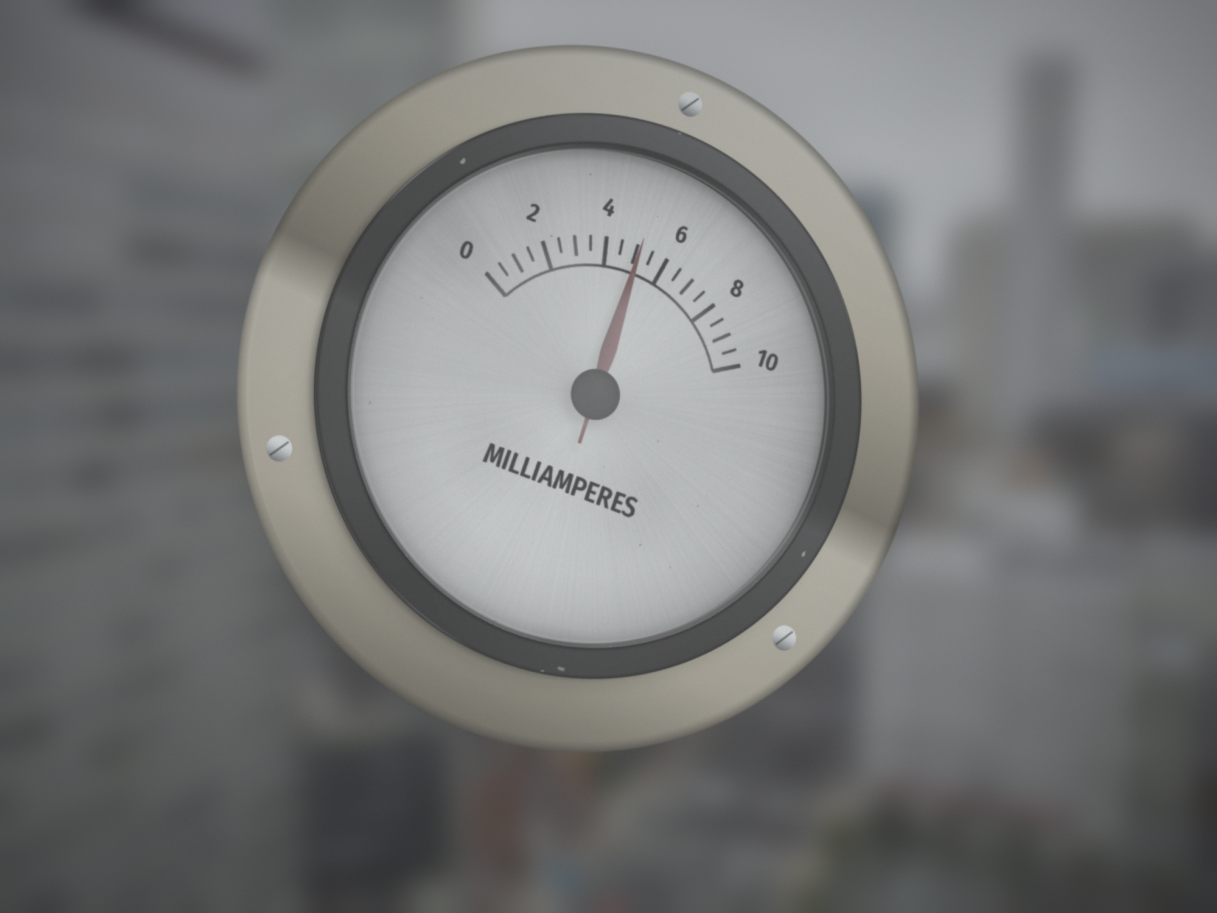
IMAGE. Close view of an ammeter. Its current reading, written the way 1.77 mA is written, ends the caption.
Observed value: 5 mA
